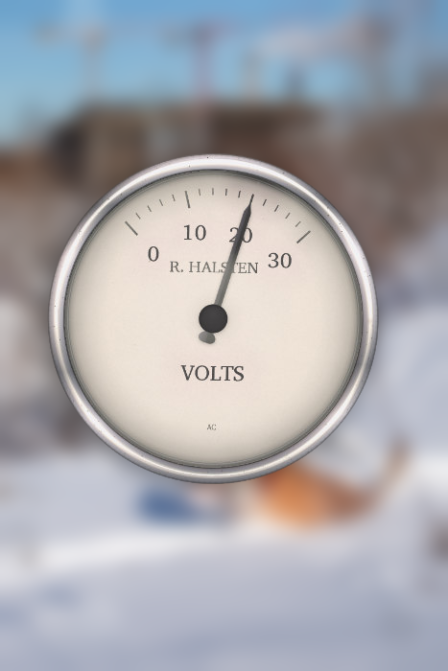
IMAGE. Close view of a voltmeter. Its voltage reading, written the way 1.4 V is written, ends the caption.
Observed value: 20 V
